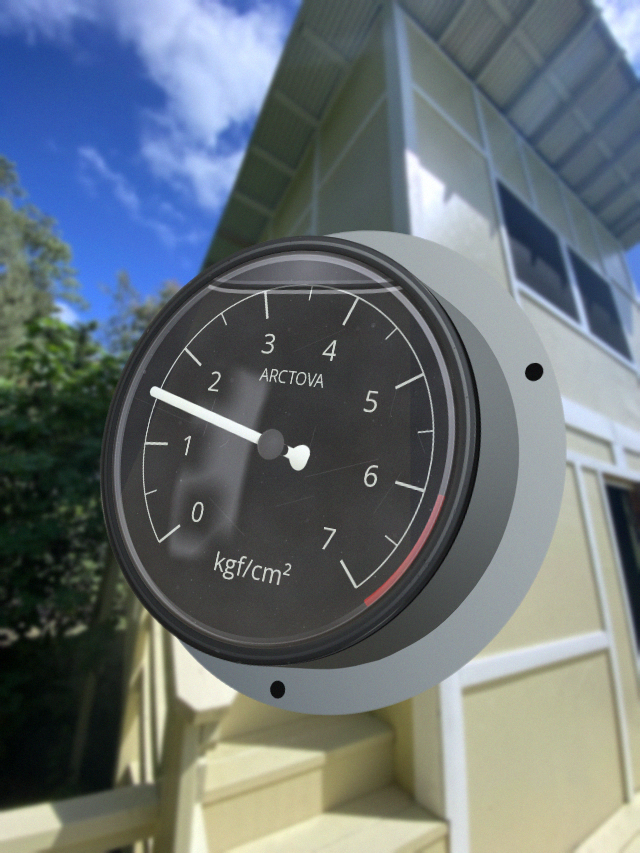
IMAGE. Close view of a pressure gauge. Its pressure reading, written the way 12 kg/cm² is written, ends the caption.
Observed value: 1.5 kg/cm²
